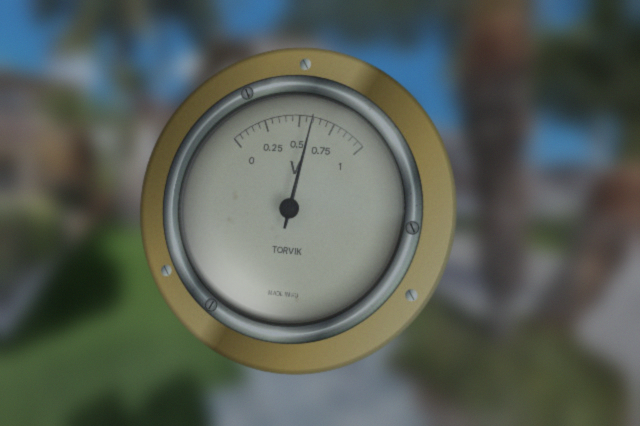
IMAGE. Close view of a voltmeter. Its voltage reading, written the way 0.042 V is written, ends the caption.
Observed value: 0.6 V
